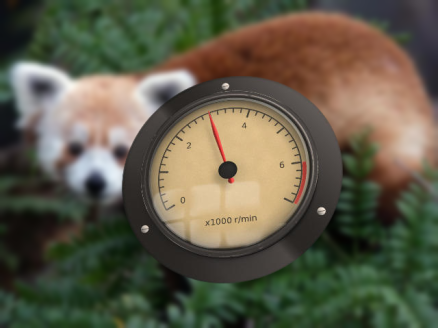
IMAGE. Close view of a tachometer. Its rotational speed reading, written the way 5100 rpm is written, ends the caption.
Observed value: 3000 rpm
